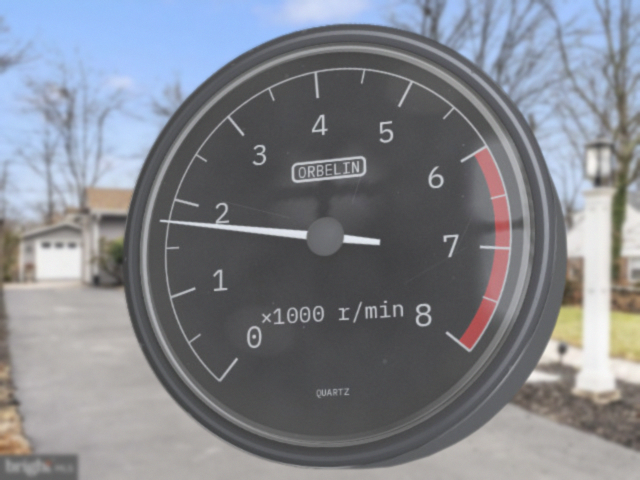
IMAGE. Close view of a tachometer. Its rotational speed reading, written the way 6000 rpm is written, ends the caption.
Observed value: 1750 rpm
